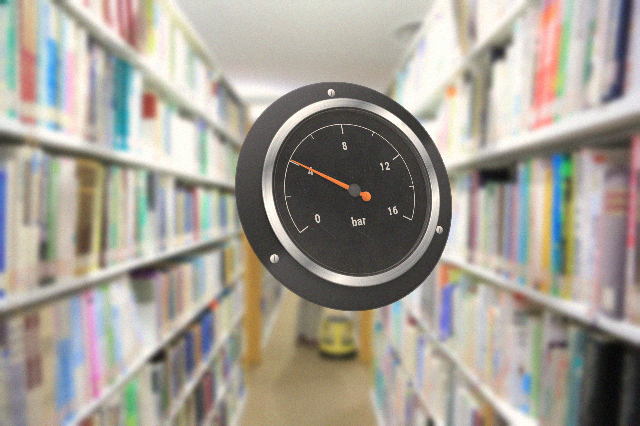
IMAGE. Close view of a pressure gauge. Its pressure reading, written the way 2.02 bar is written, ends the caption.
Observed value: 4 bar
